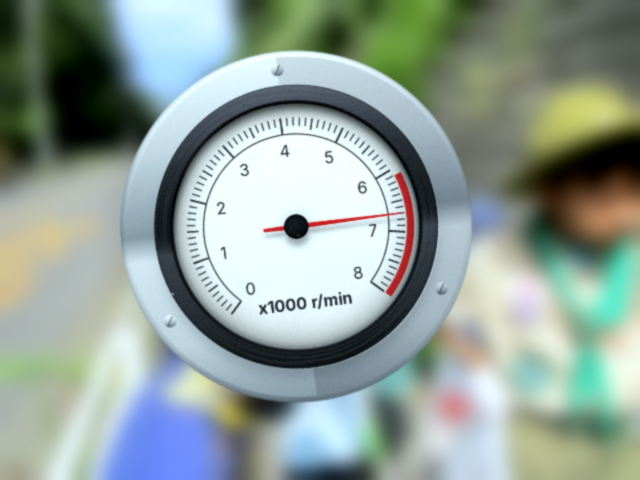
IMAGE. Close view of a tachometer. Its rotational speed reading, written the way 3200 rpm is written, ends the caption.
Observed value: 6700 rpm
